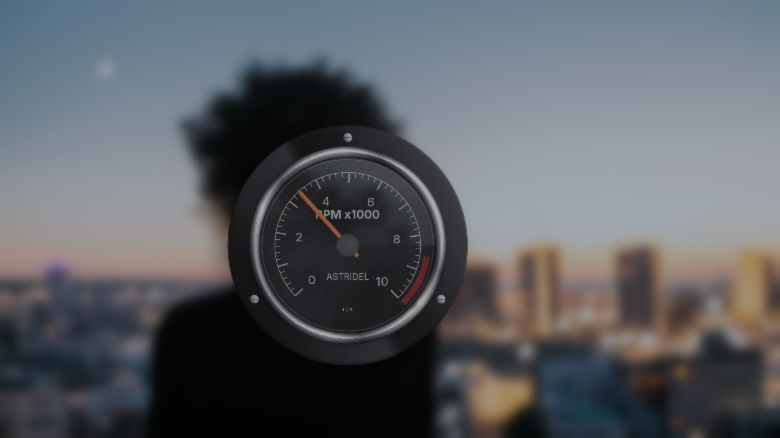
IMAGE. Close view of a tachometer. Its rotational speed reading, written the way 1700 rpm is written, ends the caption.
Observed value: 3400 rpm
